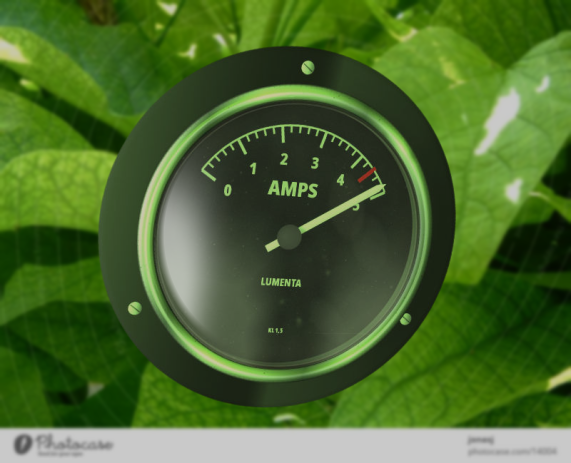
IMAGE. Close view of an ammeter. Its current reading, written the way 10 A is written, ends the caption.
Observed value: 4.8 A
